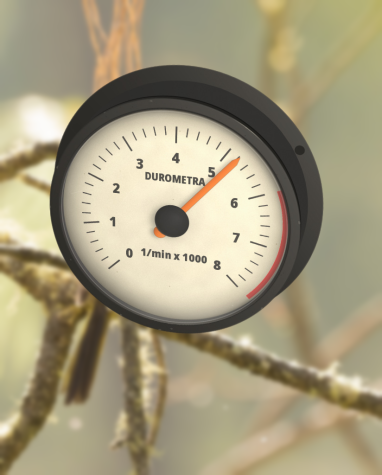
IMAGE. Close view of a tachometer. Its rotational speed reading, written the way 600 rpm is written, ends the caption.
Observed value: 5200 rpm
